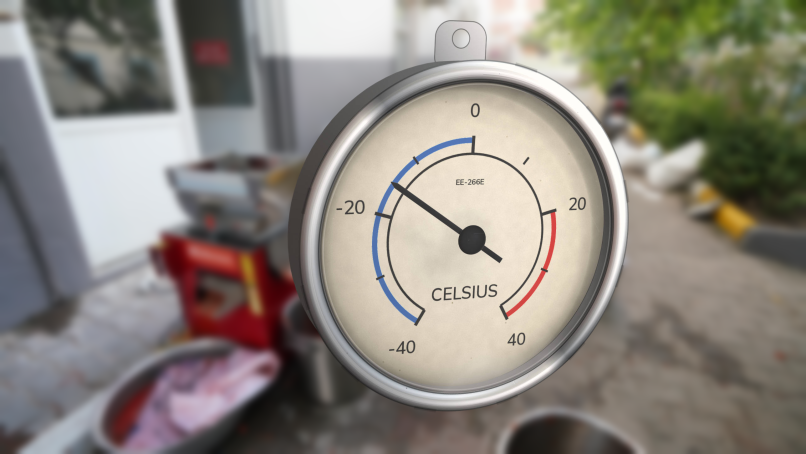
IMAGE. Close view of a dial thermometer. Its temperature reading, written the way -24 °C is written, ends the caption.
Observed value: -15 °C
